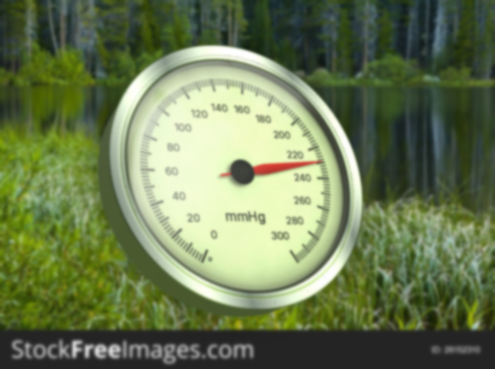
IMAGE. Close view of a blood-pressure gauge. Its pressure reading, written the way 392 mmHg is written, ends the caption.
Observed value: 230 mmHg
